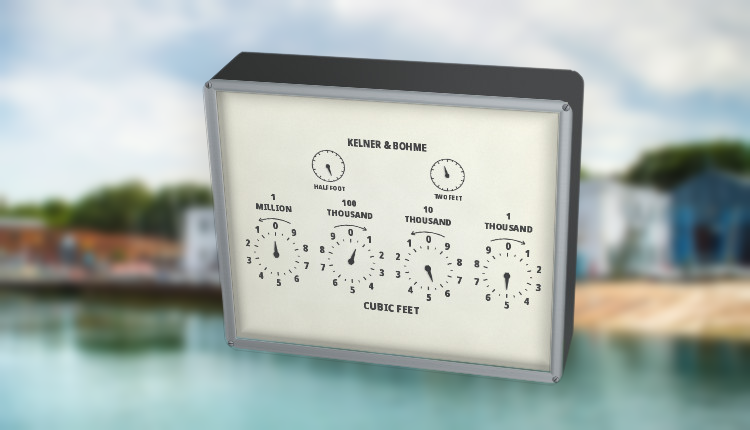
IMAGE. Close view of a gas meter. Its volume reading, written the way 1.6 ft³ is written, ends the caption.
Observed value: 5500 ft³
